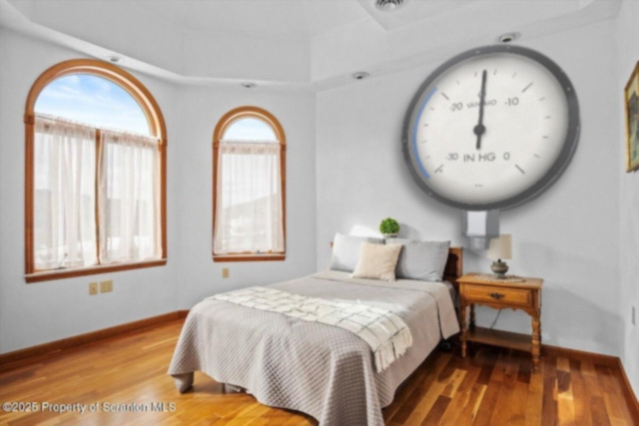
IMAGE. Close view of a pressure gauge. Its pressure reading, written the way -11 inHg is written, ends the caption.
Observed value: -15 inHg
